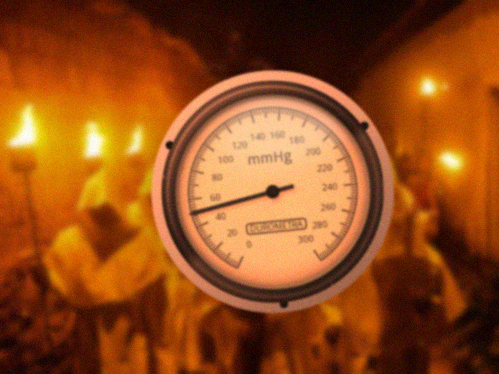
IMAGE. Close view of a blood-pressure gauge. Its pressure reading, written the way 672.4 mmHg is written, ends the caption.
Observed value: 50 mmHg
